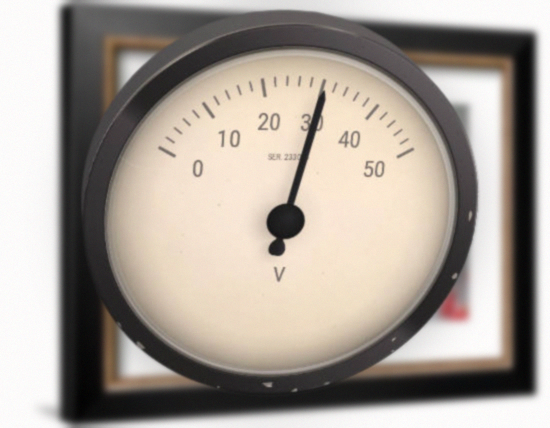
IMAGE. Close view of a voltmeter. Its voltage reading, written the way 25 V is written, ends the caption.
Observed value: 30 V
